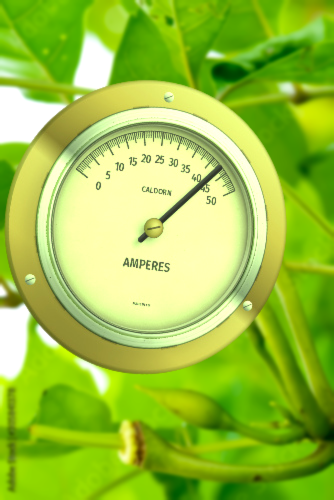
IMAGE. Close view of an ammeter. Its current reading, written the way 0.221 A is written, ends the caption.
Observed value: 42.5 A
